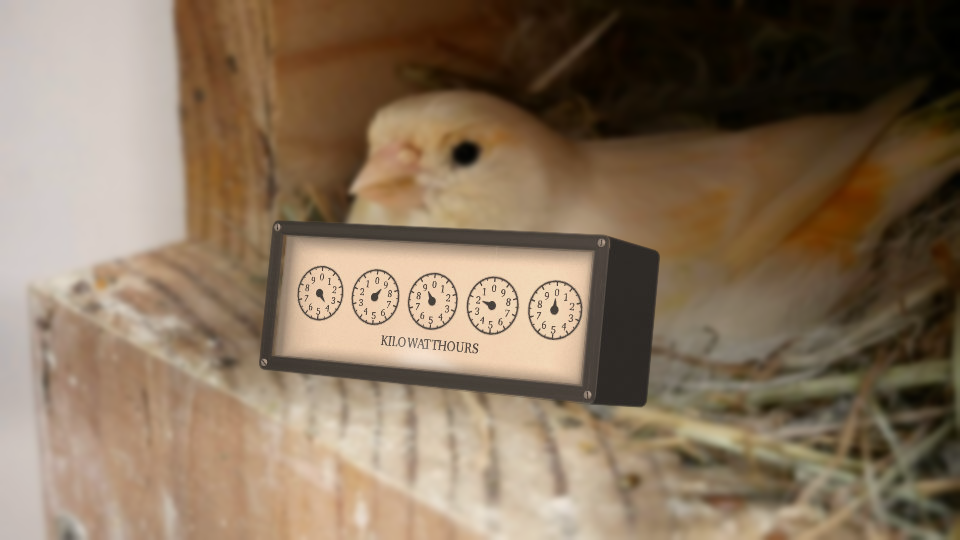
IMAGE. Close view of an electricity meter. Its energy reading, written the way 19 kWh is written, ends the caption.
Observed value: 38920 kWh
